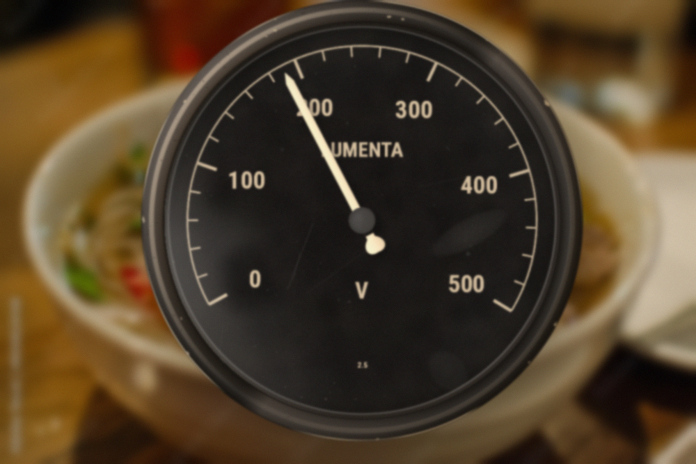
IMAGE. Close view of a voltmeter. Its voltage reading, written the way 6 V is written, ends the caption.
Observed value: 190 V
